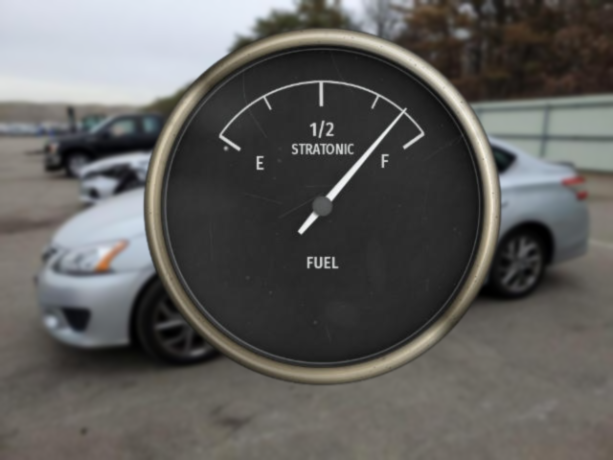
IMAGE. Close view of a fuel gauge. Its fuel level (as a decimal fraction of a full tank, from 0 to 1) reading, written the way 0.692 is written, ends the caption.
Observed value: 0.875
